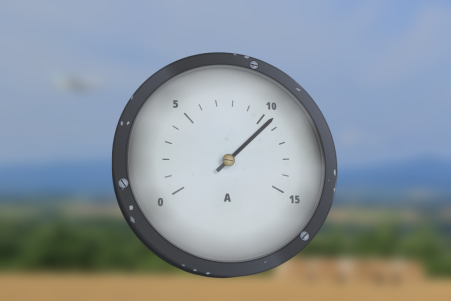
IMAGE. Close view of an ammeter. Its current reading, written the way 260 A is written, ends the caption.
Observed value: 10.5 A
